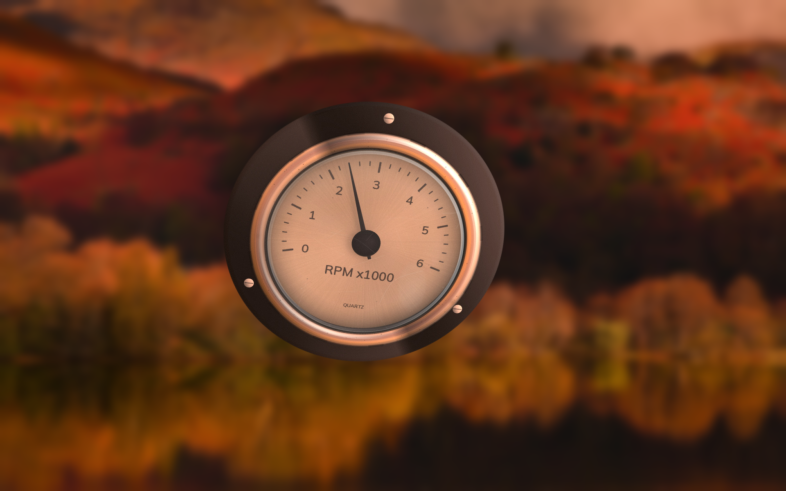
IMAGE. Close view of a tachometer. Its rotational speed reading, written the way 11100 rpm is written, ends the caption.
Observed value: 2400 rpm
